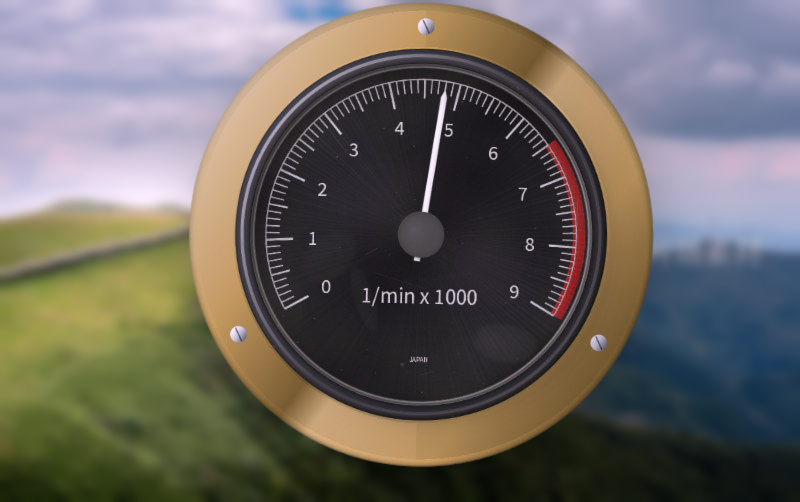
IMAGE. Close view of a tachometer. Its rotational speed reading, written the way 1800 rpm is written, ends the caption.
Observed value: 4800 rpm
